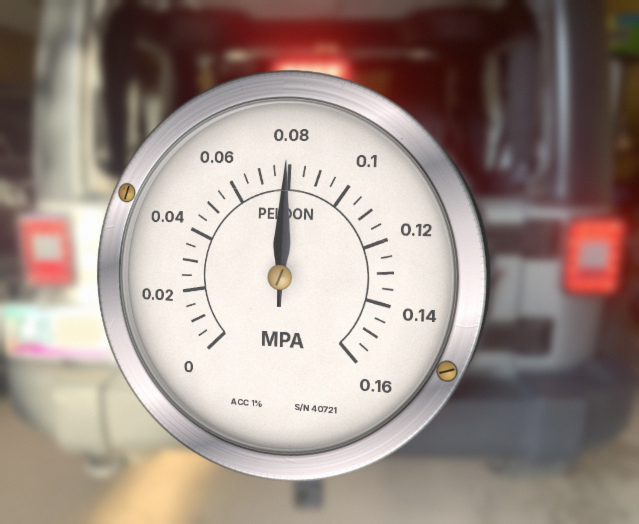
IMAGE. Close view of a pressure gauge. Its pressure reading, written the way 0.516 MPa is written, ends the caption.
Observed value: 0.08 MPa
